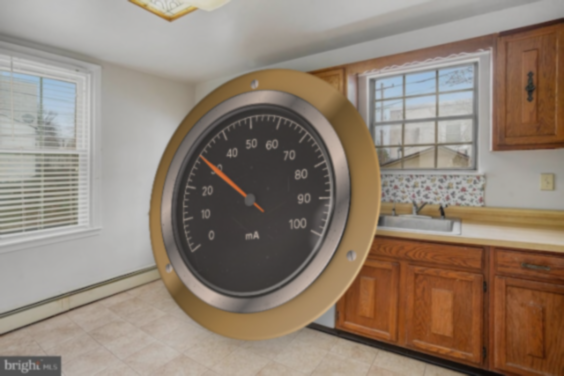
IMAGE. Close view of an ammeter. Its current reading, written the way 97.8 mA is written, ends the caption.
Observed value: 30 mA
